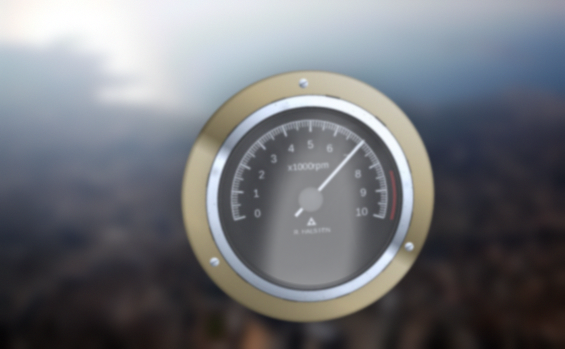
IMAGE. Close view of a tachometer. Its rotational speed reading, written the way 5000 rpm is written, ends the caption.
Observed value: 7000 rpm
